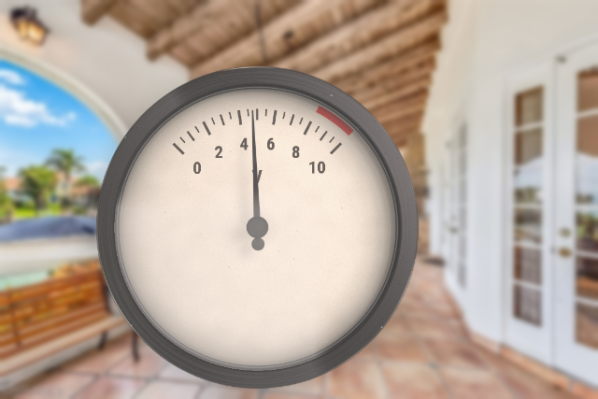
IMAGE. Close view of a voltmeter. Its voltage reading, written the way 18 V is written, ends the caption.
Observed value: 4.75 V
